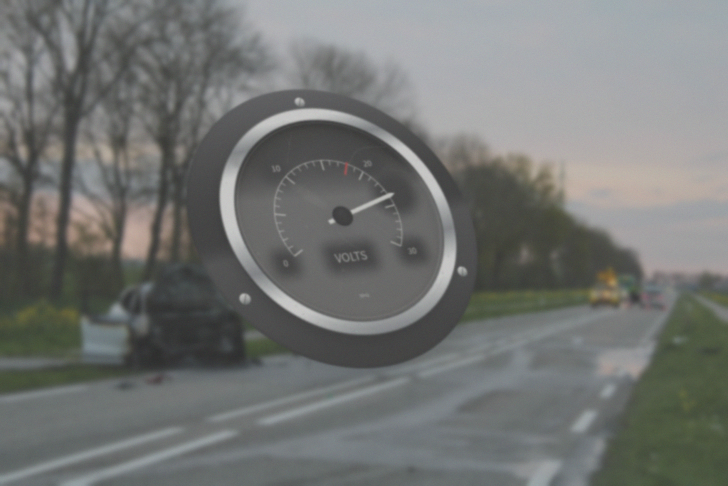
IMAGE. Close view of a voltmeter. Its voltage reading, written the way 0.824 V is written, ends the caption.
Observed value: 24 V
